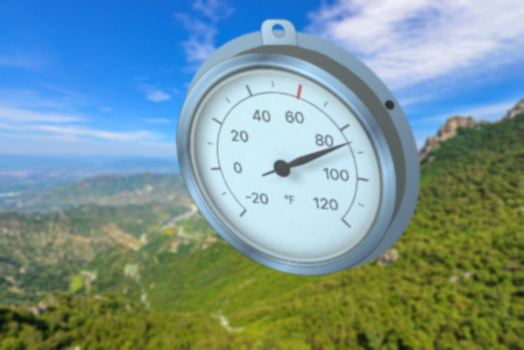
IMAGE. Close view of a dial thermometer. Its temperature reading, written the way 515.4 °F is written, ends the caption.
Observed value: 85 °F
